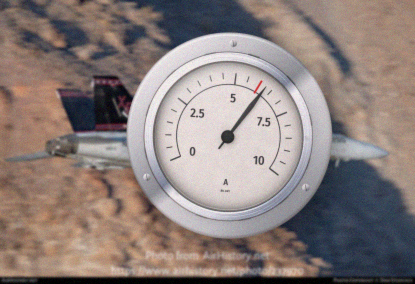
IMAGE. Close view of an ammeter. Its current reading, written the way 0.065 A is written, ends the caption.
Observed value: 6.25 A
